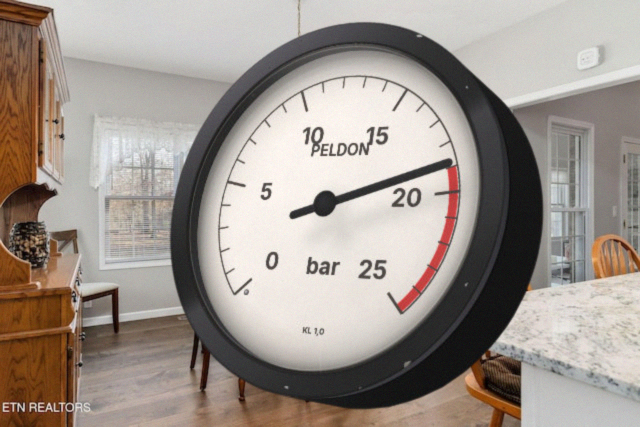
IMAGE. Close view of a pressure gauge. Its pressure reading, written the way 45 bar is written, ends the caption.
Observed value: 19 bar
